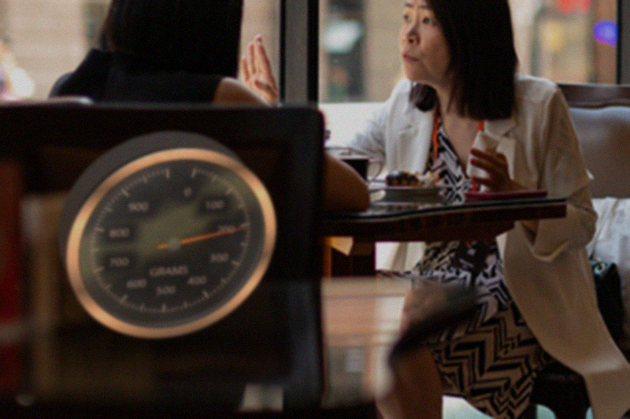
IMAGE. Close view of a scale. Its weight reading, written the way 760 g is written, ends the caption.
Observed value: 200 g
